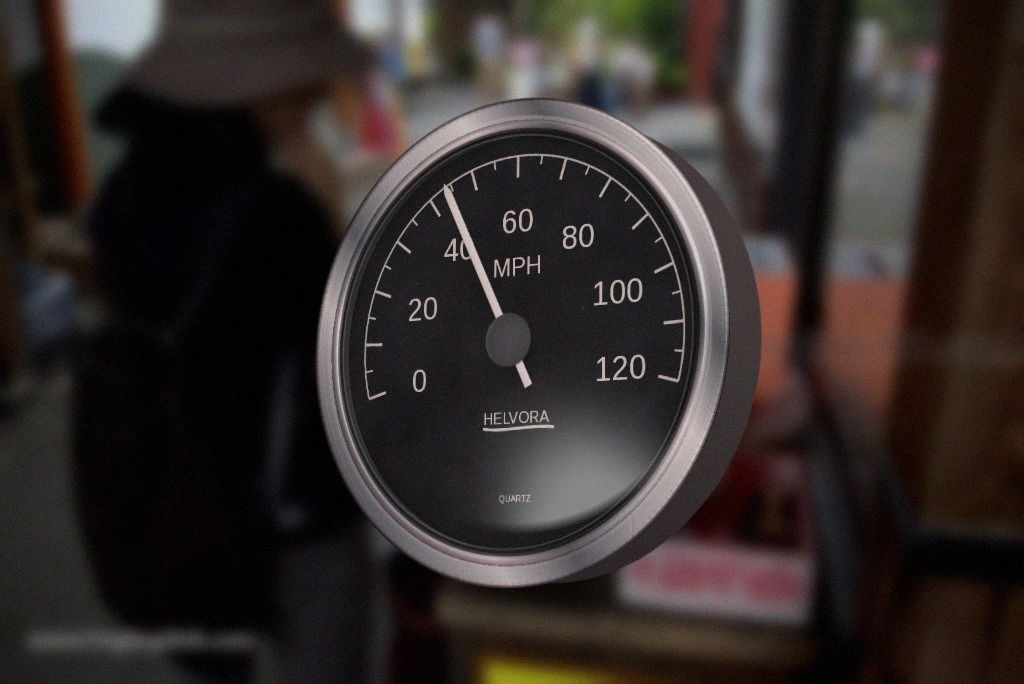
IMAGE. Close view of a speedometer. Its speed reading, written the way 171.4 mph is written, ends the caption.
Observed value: 45 mph
